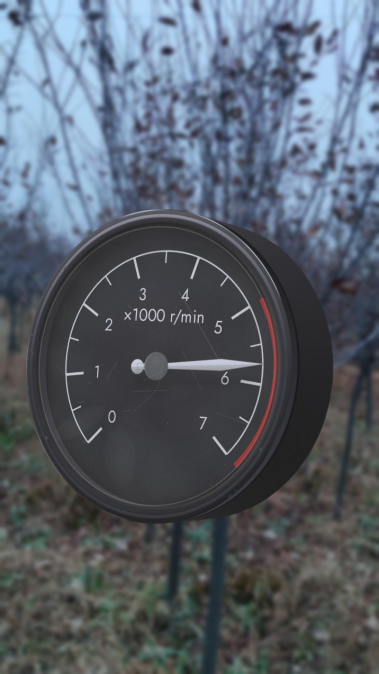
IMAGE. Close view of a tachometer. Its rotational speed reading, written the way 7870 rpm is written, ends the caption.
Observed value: 5750 rpm
